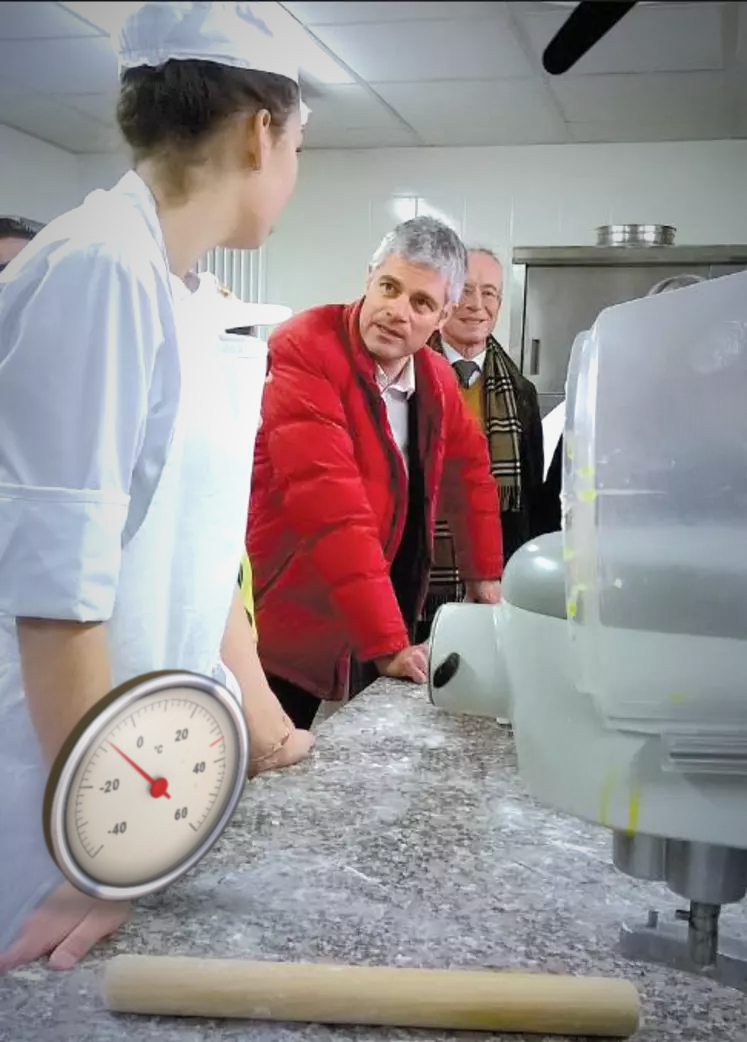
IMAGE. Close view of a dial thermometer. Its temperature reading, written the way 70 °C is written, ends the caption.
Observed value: -8 °C
